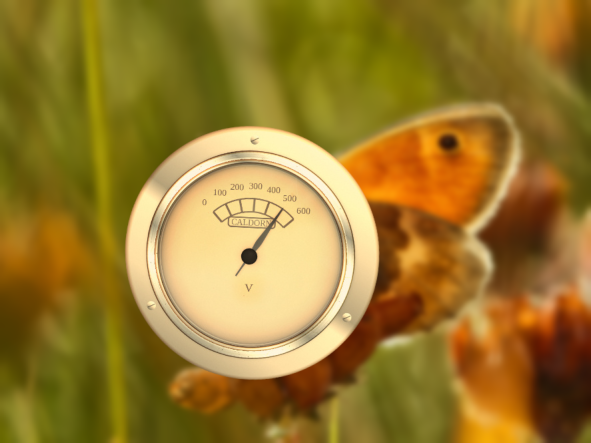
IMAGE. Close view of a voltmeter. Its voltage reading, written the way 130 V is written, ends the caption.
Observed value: 500 V
